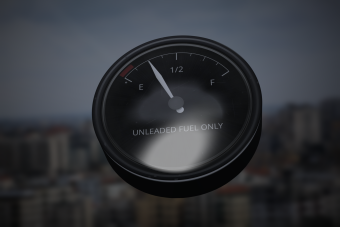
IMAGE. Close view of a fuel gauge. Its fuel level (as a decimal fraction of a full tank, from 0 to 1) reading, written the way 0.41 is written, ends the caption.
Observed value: 0.25
